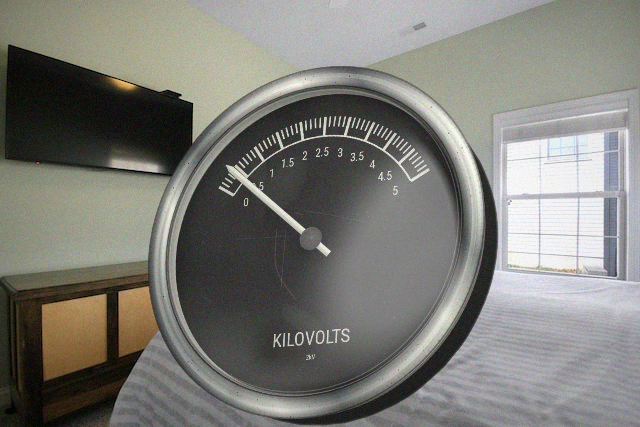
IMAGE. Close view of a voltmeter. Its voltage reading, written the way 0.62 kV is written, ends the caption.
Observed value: 0.4 kV
